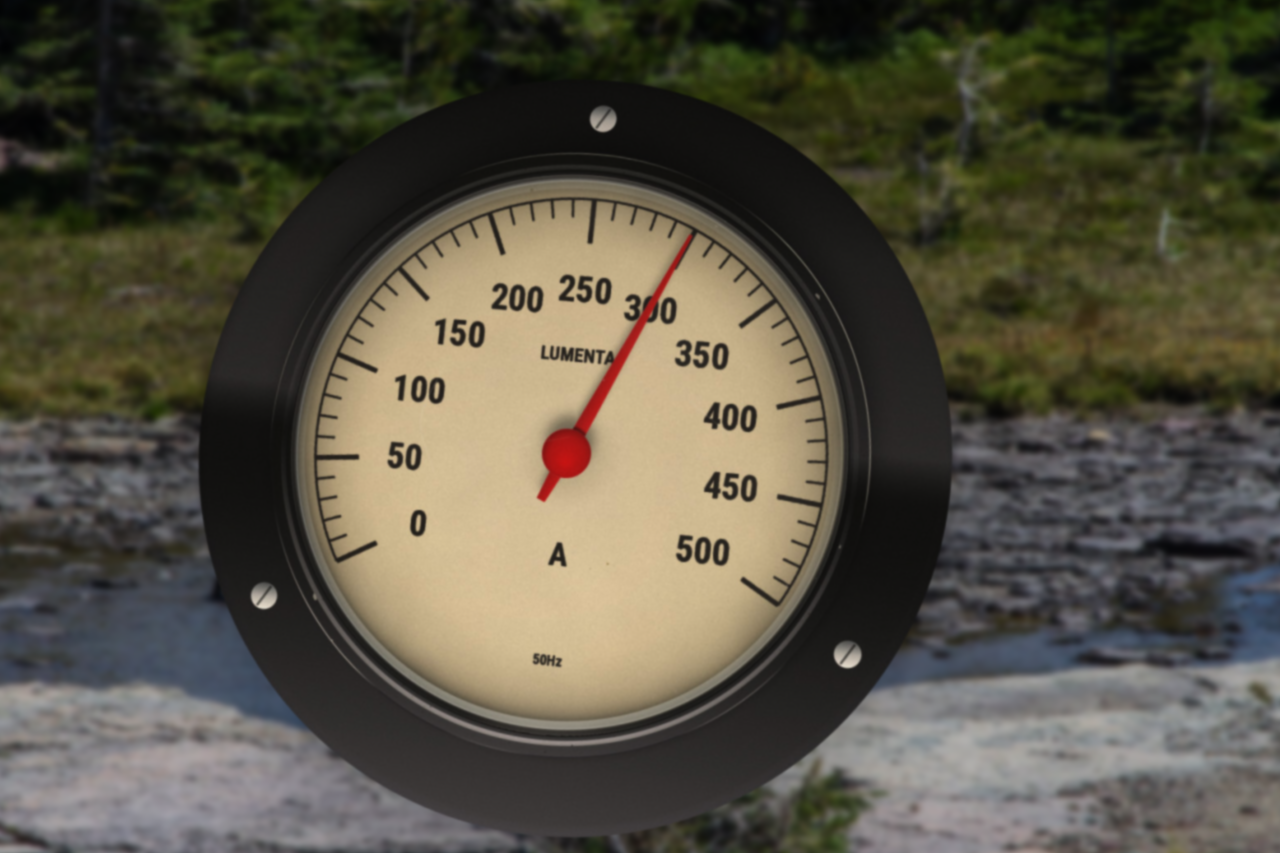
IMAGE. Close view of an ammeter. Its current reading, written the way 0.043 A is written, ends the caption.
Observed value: 300 A
